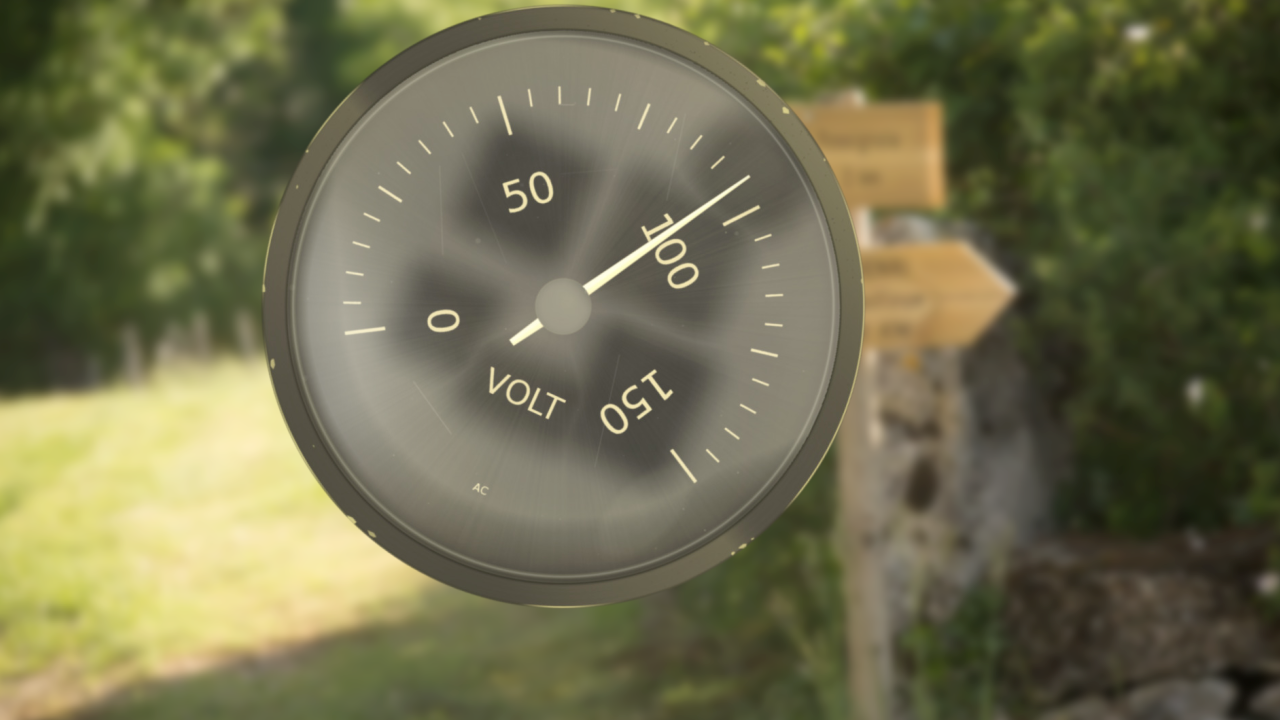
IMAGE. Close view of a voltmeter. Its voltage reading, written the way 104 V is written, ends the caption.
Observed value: 95 V
